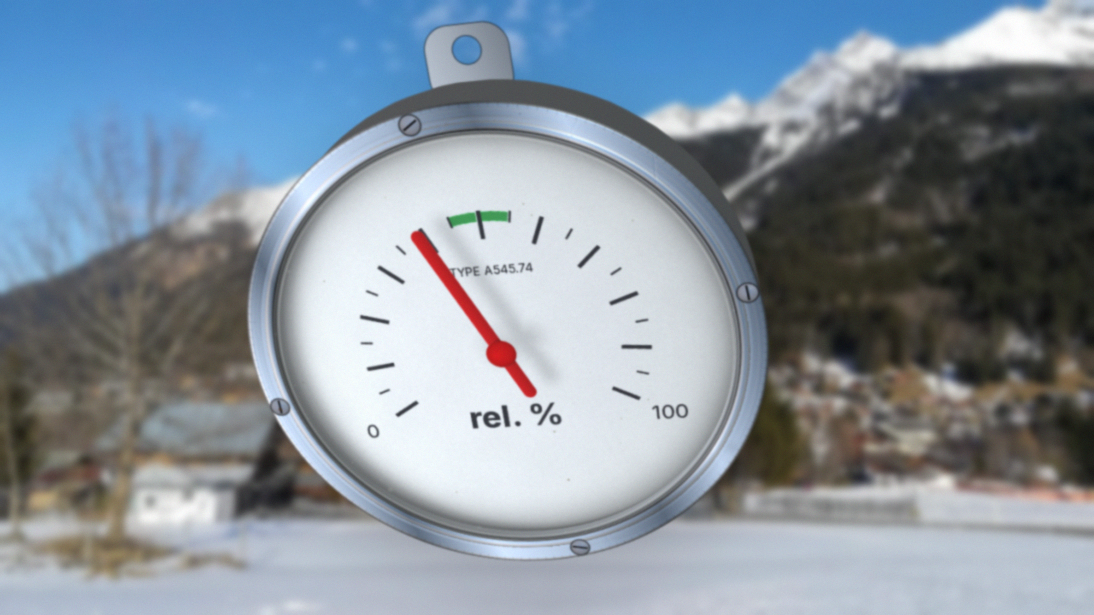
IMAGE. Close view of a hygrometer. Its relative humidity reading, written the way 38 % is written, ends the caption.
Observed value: 40 %
